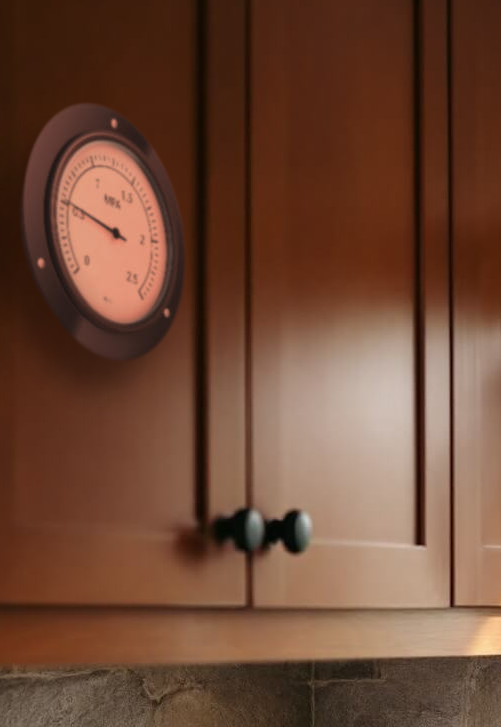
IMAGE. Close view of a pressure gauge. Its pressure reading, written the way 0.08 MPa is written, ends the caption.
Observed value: 0.5 MPa
